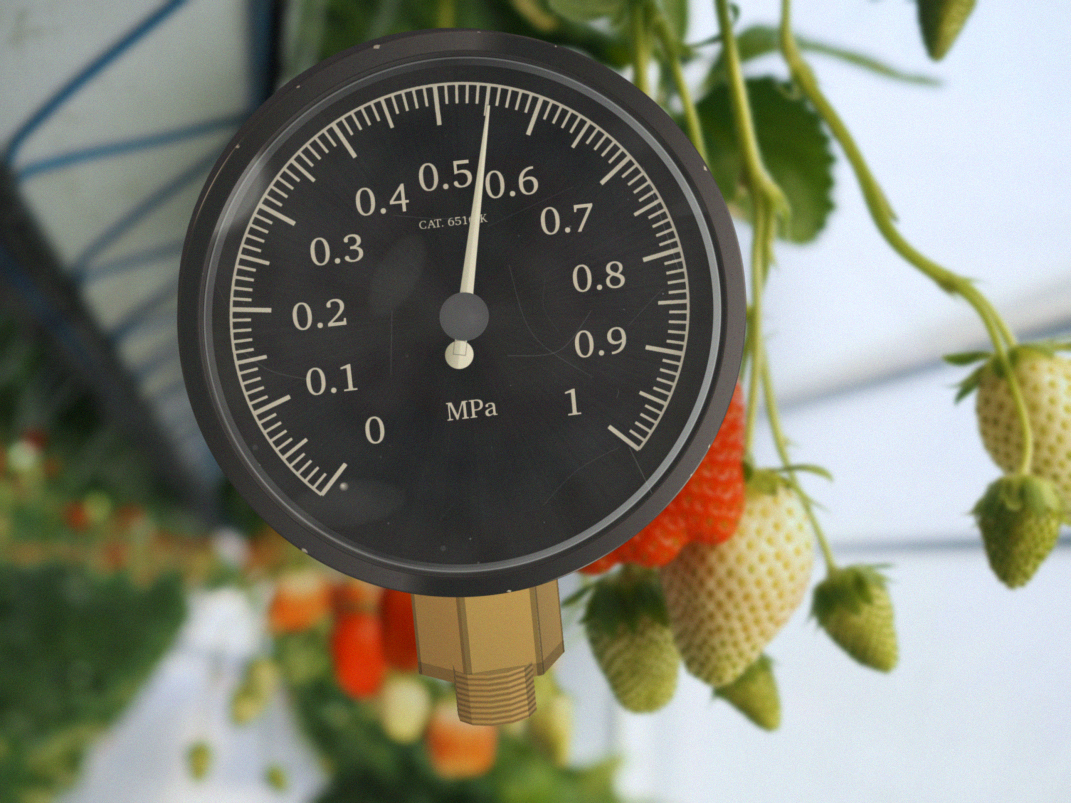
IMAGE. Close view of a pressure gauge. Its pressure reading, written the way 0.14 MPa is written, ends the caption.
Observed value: 0.55 MPa
